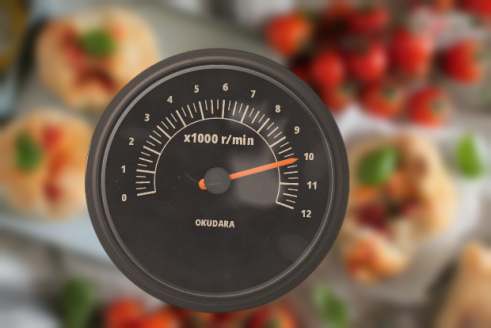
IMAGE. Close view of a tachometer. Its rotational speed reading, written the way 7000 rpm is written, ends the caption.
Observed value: 10000 rpm
